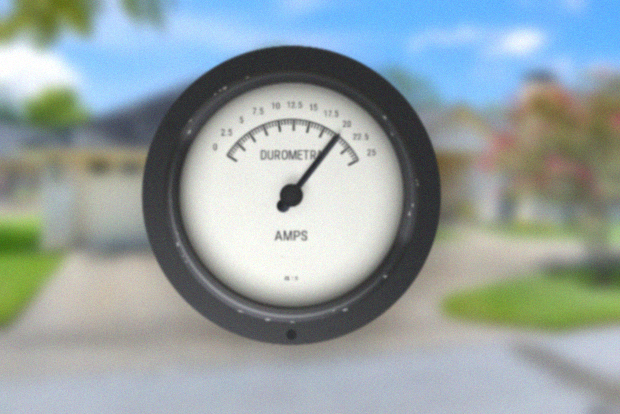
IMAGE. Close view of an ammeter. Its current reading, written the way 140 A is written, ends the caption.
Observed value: 20 A
